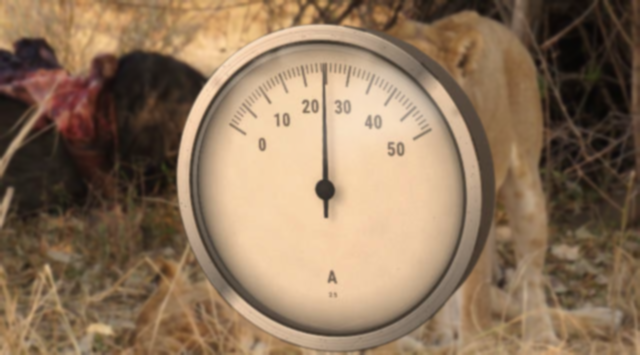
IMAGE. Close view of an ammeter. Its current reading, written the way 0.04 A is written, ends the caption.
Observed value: 25 A
